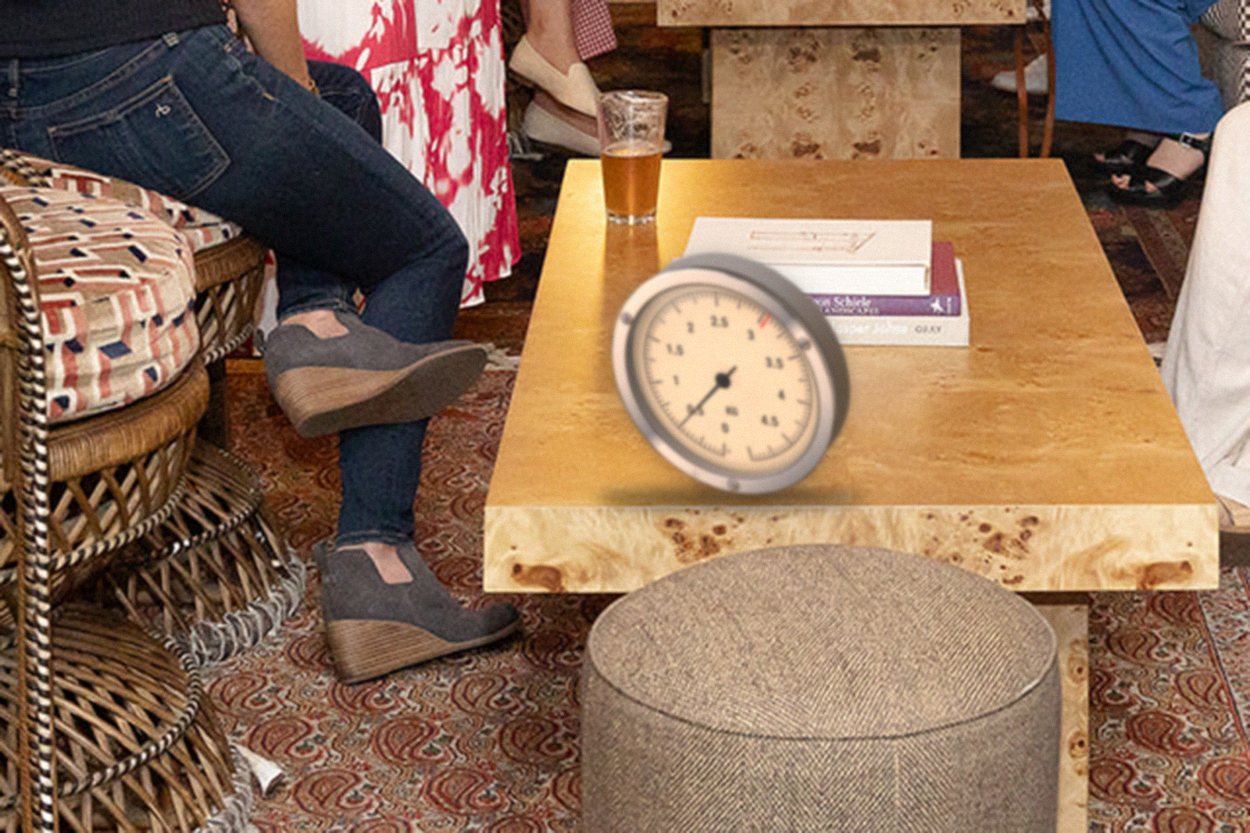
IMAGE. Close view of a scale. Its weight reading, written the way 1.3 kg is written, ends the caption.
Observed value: 0.5 kg
